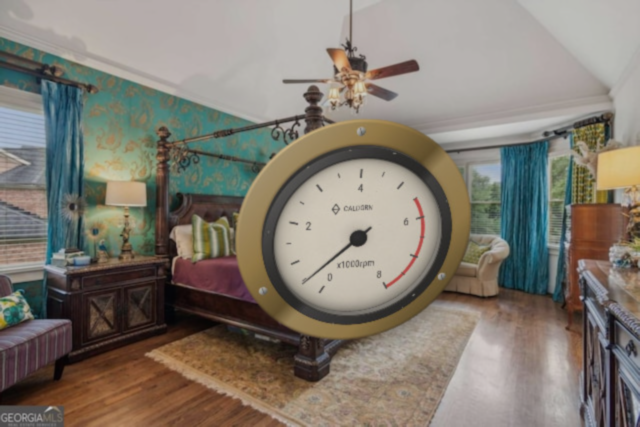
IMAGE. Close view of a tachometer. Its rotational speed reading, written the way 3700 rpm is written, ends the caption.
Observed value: 500 rpm
